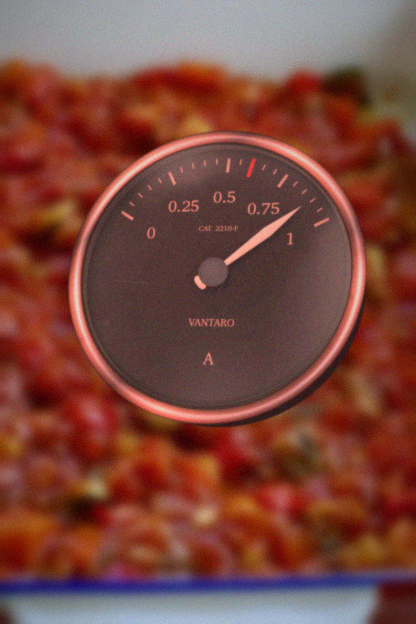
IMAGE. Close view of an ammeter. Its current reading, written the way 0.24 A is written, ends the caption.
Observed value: 0.9 A
